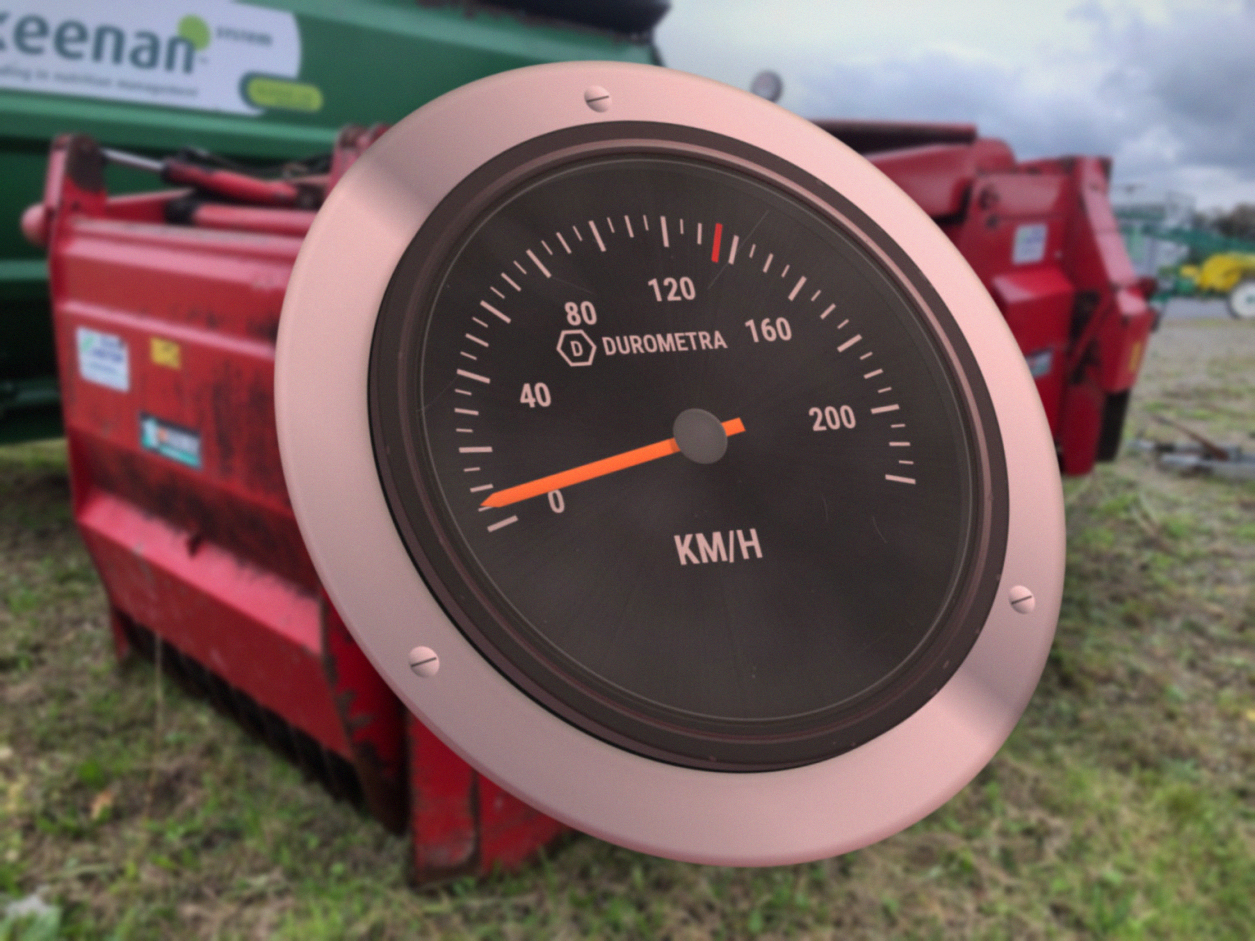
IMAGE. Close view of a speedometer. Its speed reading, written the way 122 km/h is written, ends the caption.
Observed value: 5 km/h
